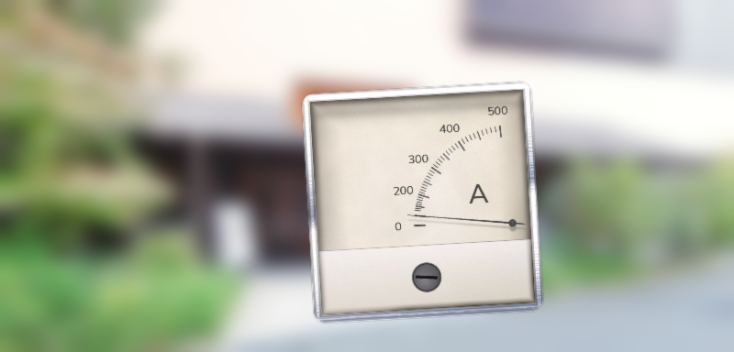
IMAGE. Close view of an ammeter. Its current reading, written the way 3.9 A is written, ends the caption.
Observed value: 100 A
